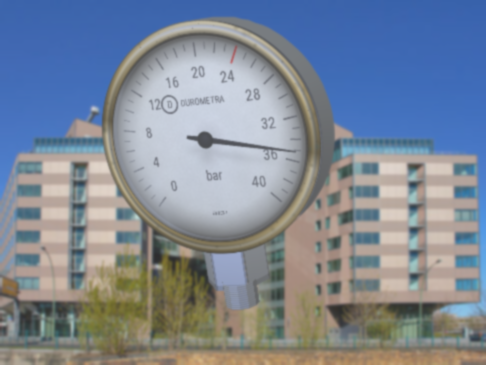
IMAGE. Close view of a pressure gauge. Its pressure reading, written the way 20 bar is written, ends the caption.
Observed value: 35 bar
